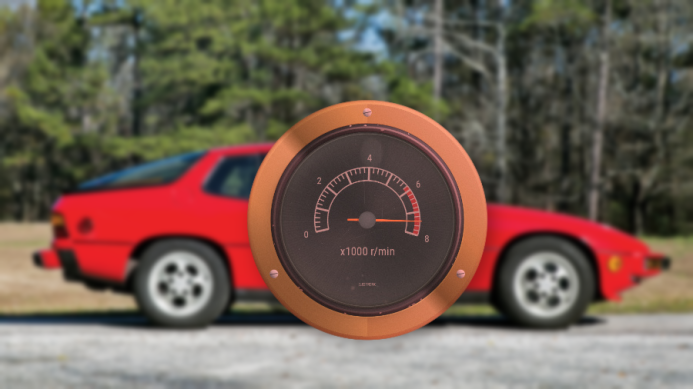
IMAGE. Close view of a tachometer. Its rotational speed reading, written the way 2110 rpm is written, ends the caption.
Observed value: 7400 rpm
